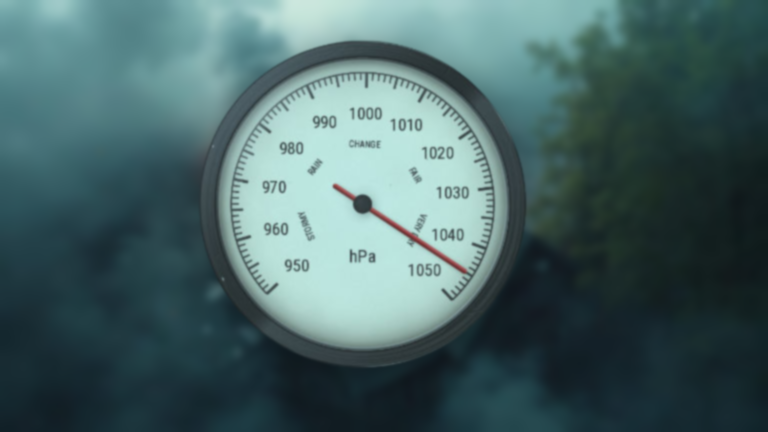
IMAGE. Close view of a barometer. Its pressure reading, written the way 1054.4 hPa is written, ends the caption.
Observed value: 1045 hPa
